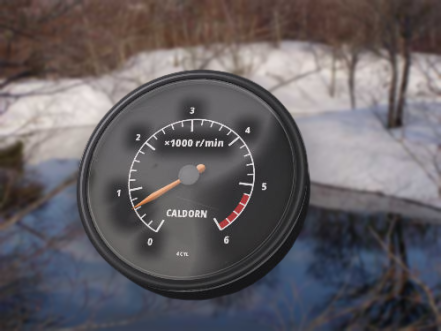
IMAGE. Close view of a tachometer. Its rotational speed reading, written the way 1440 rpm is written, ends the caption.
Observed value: 600 rpm
